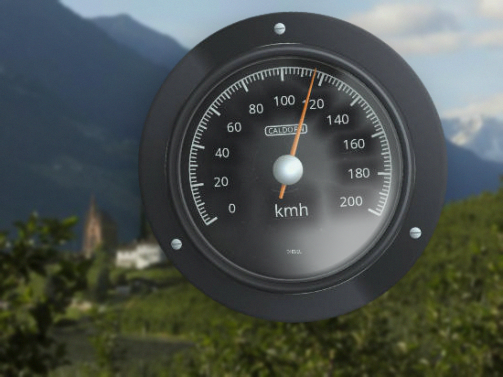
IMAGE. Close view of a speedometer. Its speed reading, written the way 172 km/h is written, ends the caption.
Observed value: 116 km/h
